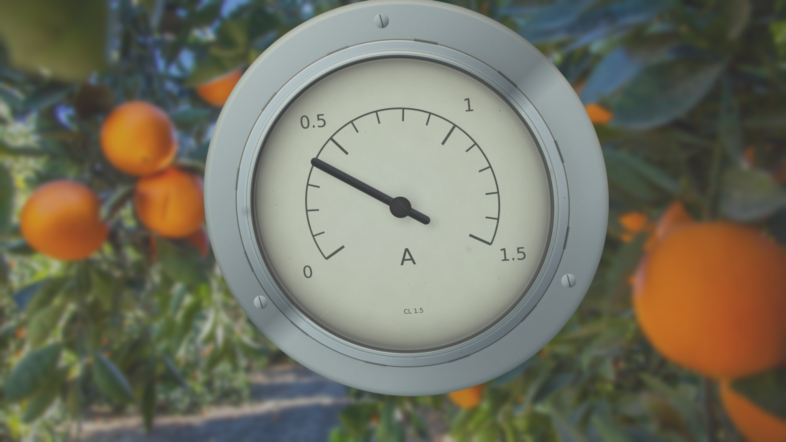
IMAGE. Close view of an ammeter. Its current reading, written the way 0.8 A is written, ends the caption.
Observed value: 0.4 A
